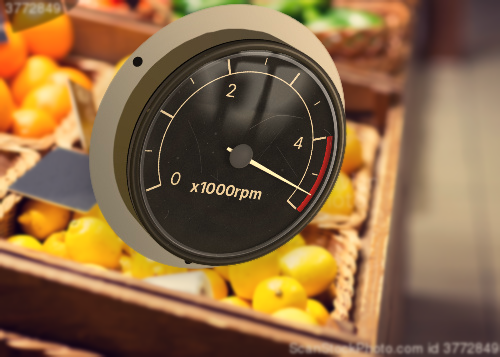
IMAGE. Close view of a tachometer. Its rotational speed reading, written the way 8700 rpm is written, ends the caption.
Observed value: 4750 rpm
